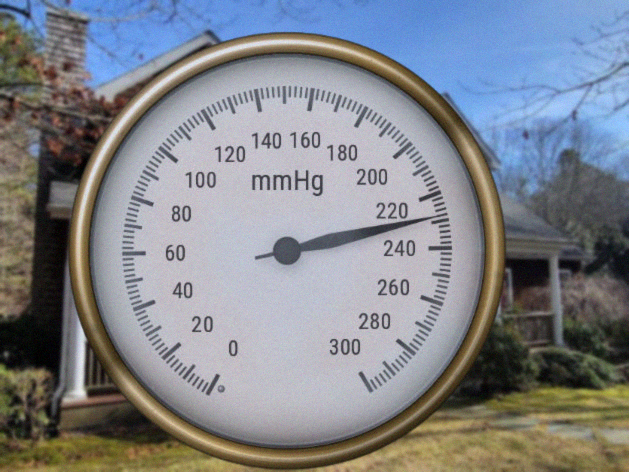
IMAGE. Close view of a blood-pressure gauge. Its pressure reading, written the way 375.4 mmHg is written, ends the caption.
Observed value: 228 mmHg
